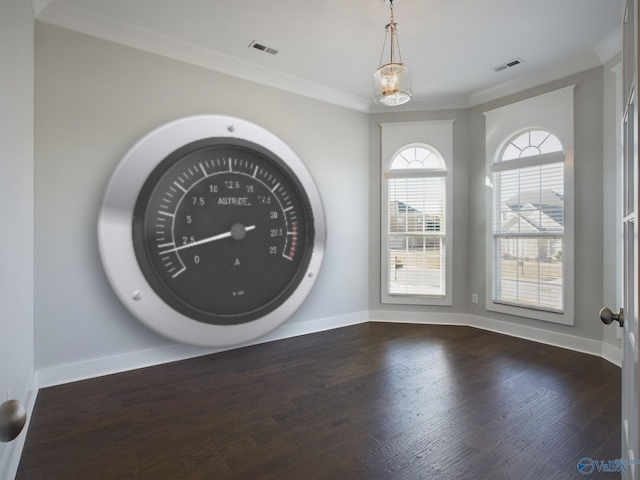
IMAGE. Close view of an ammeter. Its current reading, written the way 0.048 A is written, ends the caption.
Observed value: 2 A
